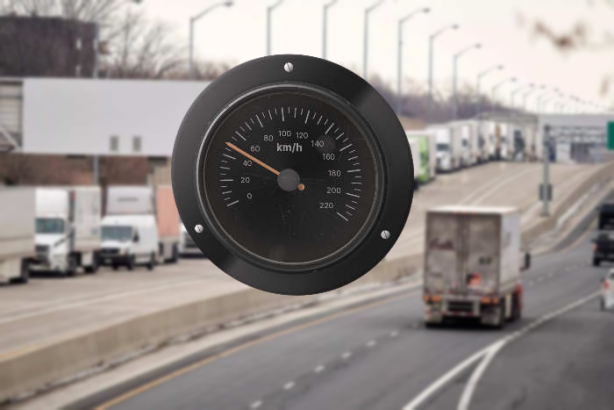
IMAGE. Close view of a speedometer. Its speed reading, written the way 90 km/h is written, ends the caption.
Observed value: 50 km/h
